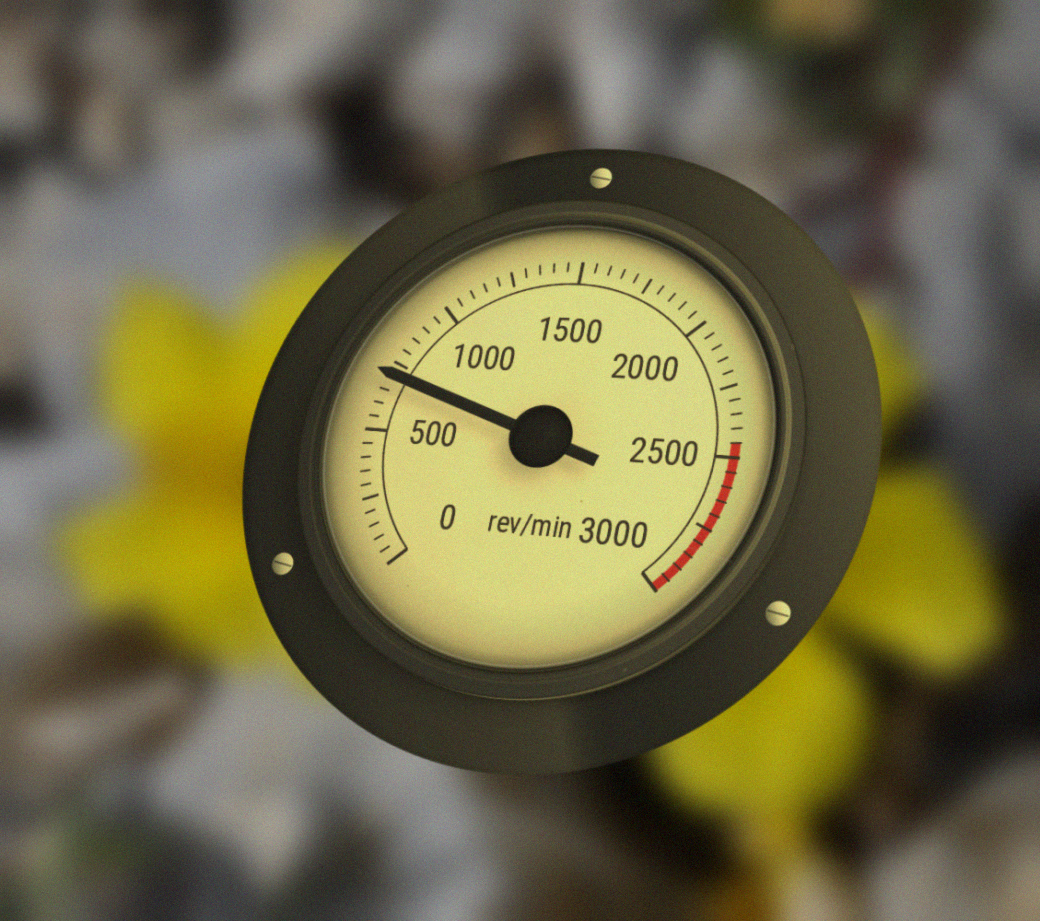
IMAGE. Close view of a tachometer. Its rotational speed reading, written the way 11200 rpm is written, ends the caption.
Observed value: 700 rpm
